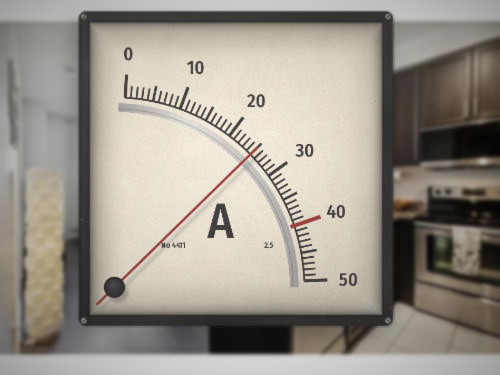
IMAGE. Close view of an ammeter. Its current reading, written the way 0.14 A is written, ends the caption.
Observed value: 25 A
